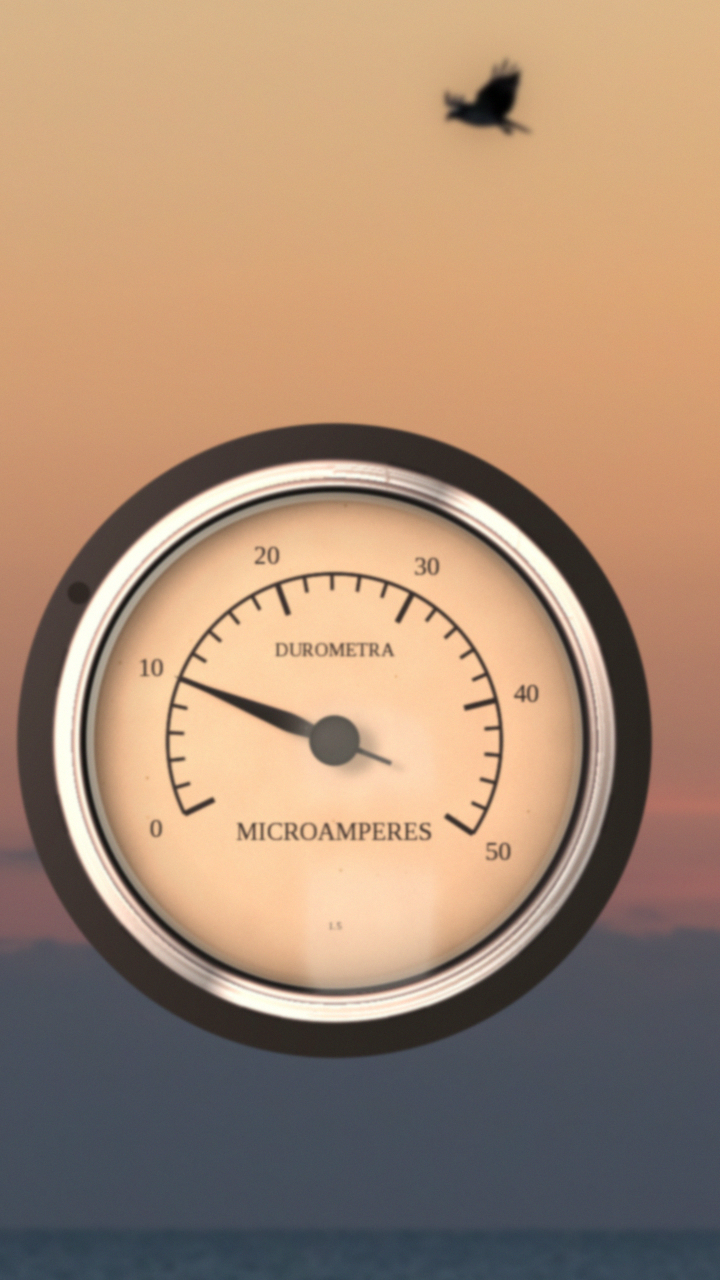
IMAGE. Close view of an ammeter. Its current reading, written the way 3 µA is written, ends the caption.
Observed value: 10 µA
